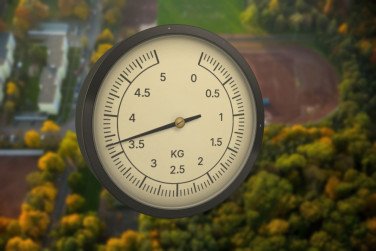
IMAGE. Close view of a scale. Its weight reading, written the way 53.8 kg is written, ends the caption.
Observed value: 3.65 kg
